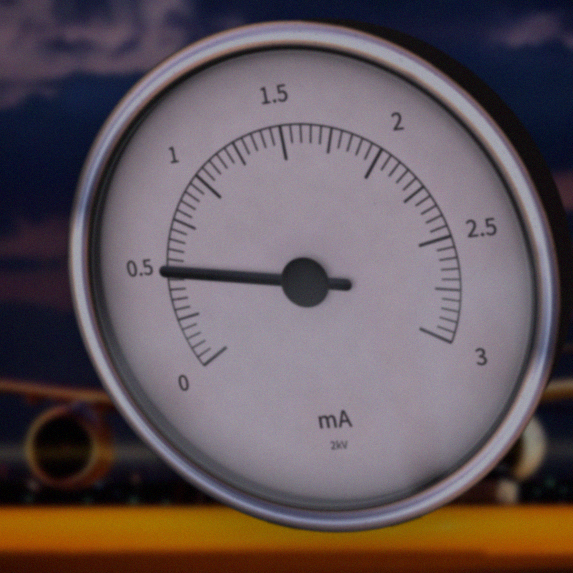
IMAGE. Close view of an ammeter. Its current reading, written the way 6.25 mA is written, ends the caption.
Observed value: 0.5 mA
